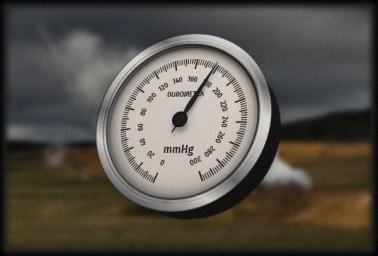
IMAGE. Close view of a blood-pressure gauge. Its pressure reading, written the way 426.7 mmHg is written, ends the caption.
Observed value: 180 mmHg
